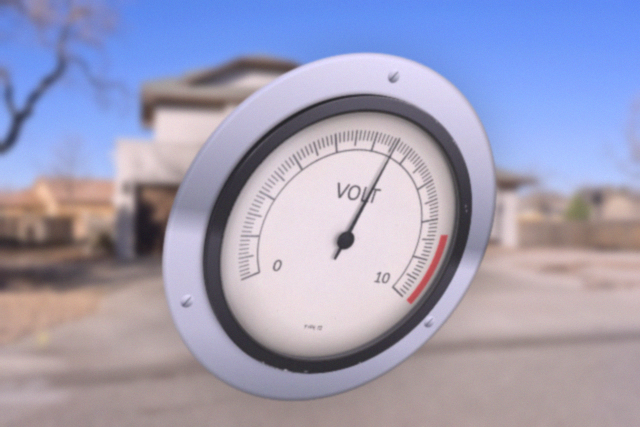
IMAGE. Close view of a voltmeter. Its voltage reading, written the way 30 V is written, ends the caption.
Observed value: 5.5 V
